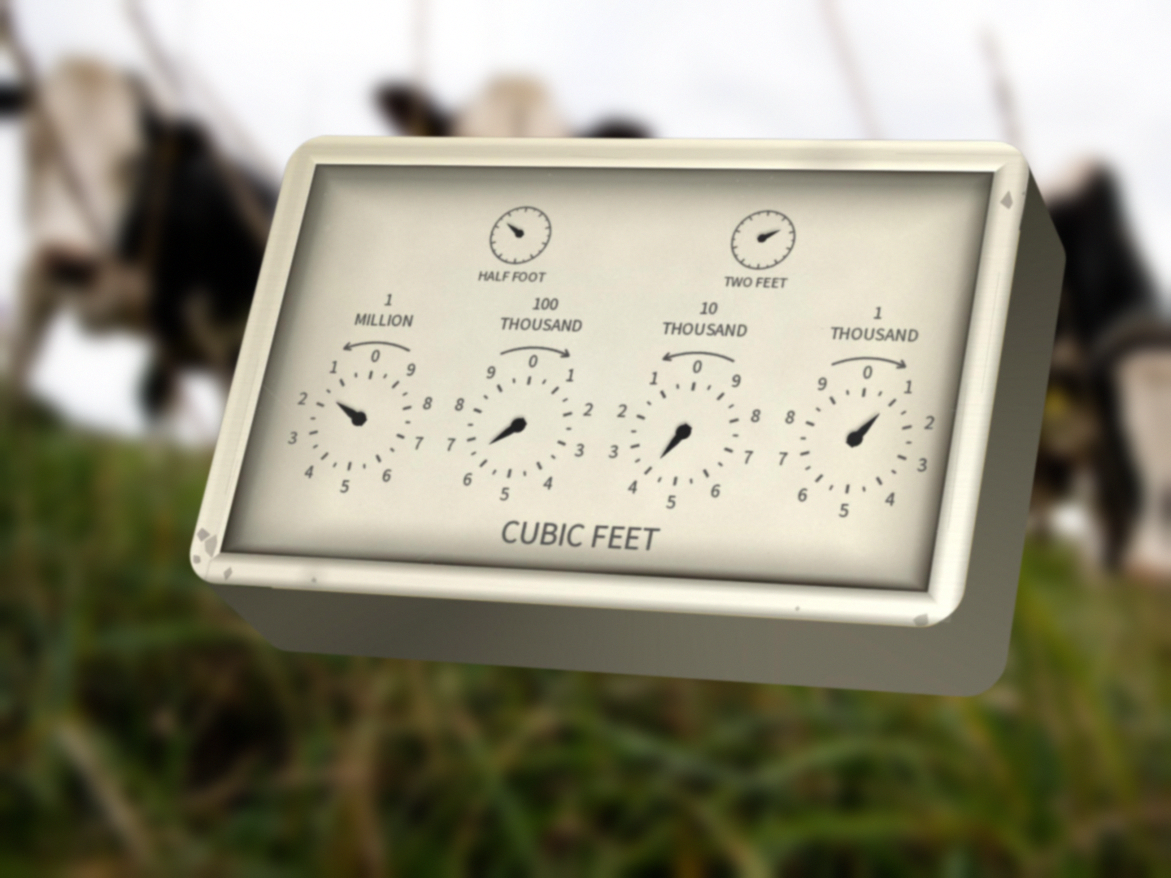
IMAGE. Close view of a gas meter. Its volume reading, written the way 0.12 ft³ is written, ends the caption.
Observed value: 164100 ft³
